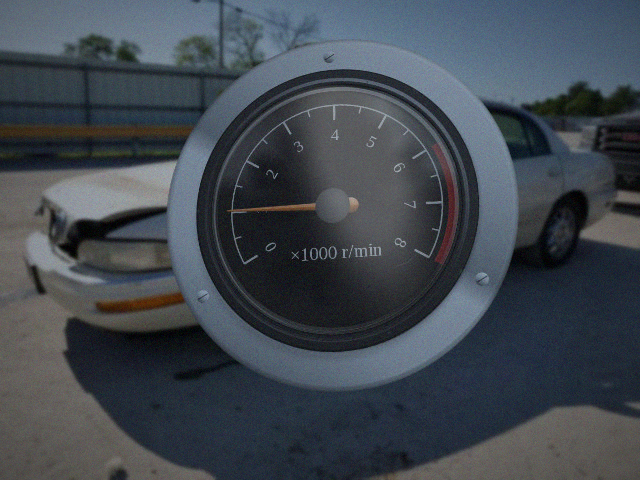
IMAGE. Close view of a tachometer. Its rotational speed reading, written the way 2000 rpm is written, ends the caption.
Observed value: 1000 rpm
